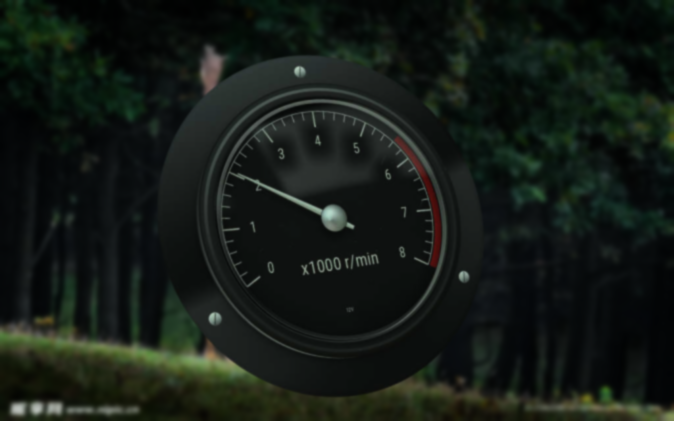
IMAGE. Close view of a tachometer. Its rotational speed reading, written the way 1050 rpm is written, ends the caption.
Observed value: 2000 rpm
